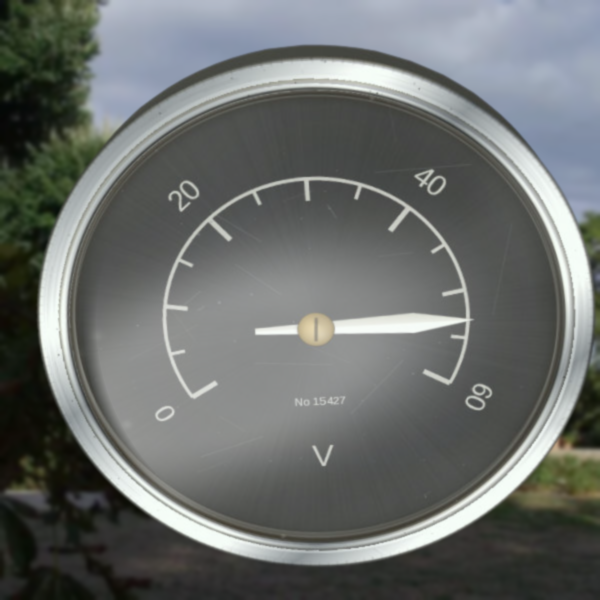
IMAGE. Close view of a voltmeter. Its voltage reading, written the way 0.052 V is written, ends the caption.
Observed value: 52.5 V
